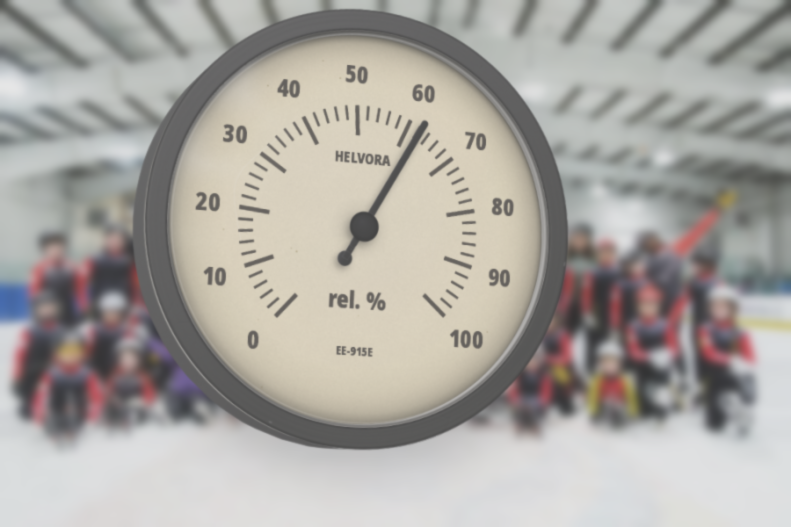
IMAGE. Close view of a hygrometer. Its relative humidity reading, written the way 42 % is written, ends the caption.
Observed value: 62 %
